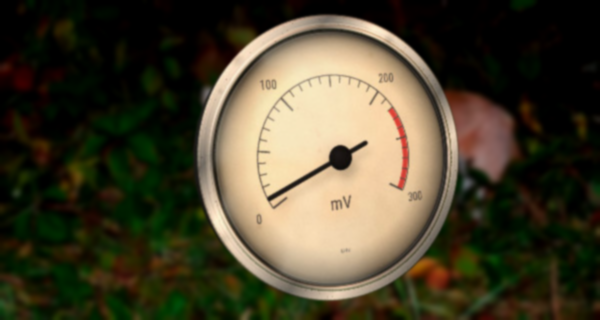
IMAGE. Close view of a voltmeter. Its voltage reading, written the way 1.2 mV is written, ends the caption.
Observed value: 10 mV
